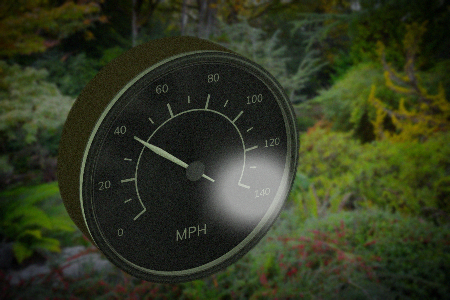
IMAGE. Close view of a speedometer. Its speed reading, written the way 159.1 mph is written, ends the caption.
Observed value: 40 mph
